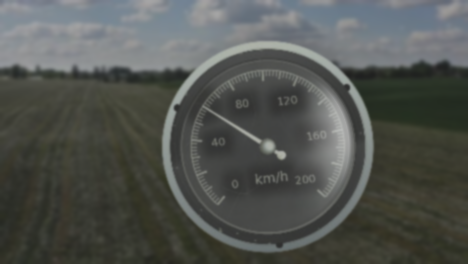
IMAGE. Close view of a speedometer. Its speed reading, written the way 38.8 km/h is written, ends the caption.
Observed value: 60 km/h
